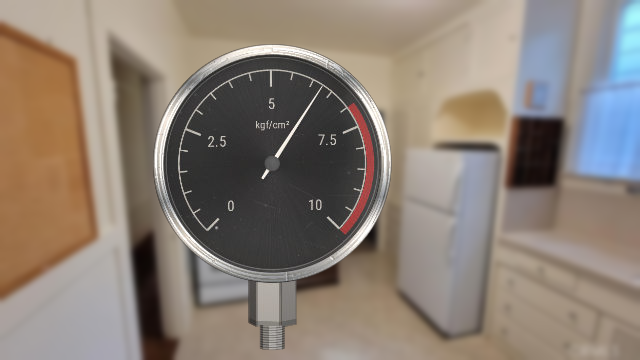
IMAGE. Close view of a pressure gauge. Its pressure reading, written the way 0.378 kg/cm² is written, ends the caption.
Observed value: 6.25 kg/cm²
